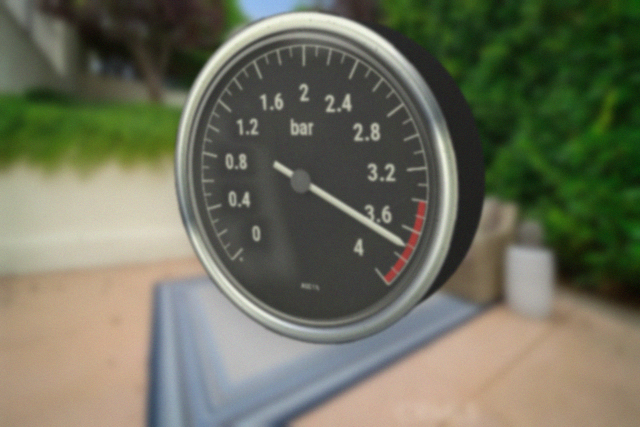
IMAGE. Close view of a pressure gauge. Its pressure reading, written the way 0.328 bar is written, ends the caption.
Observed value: 3.7 bar
